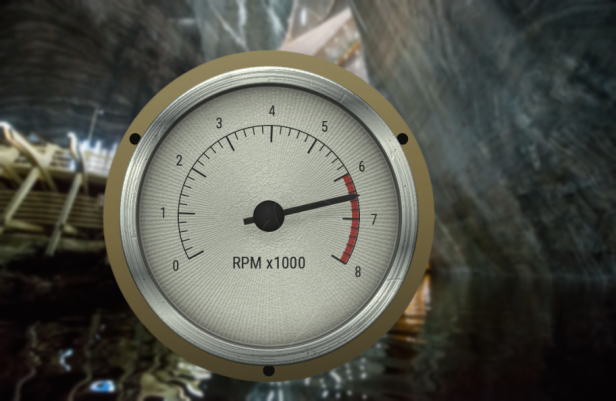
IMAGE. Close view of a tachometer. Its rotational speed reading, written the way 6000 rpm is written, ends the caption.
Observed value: 6500 rpm
